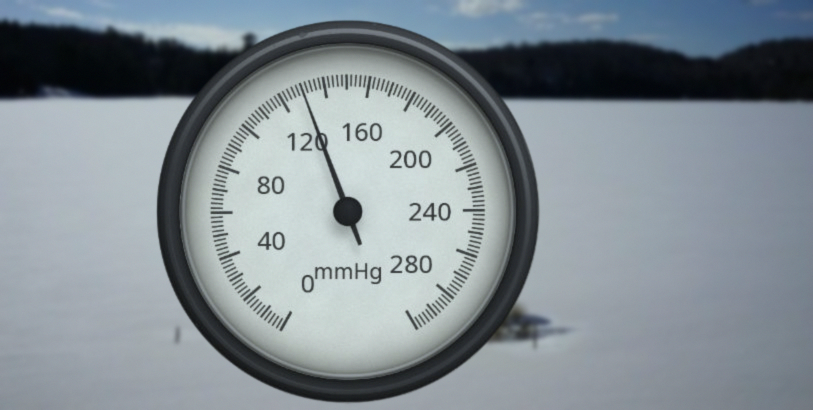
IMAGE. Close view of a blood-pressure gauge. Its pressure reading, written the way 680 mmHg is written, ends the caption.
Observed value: 130 mmHg
